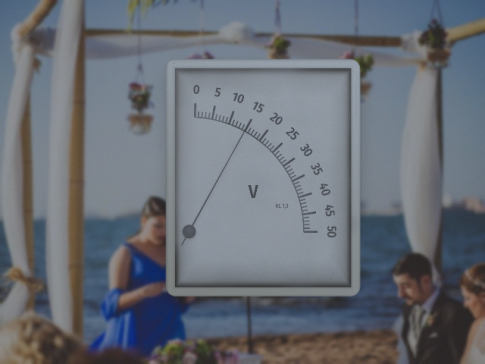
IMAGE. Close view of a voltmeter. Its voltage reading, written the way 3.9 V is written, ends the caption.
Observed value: 15 V
